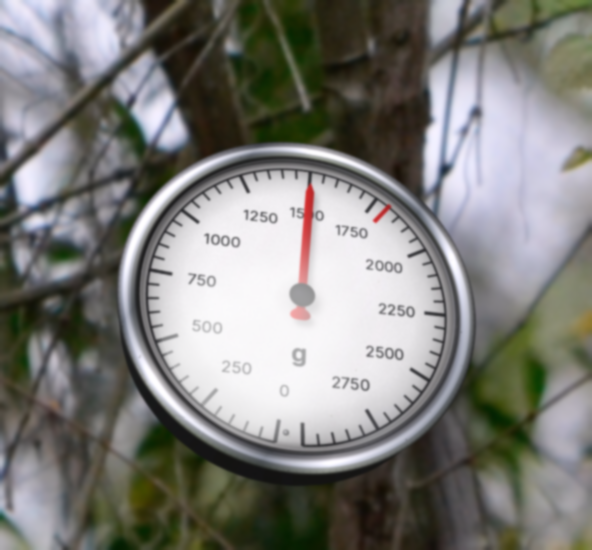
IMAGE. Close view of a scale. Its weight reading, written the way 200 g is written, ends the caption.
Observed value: 1500 g
